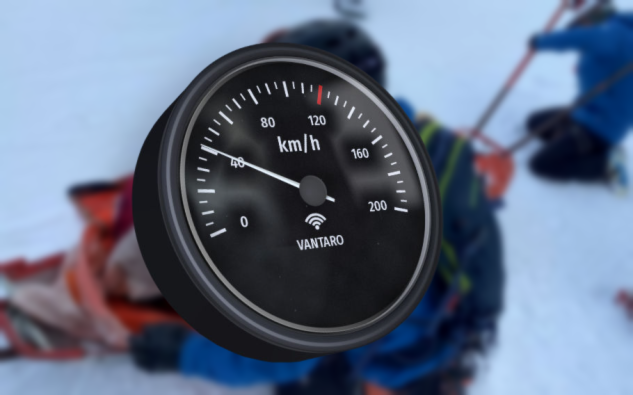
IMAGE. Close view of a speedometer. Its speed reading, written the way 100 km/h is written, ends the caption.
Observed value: 40 km/h
